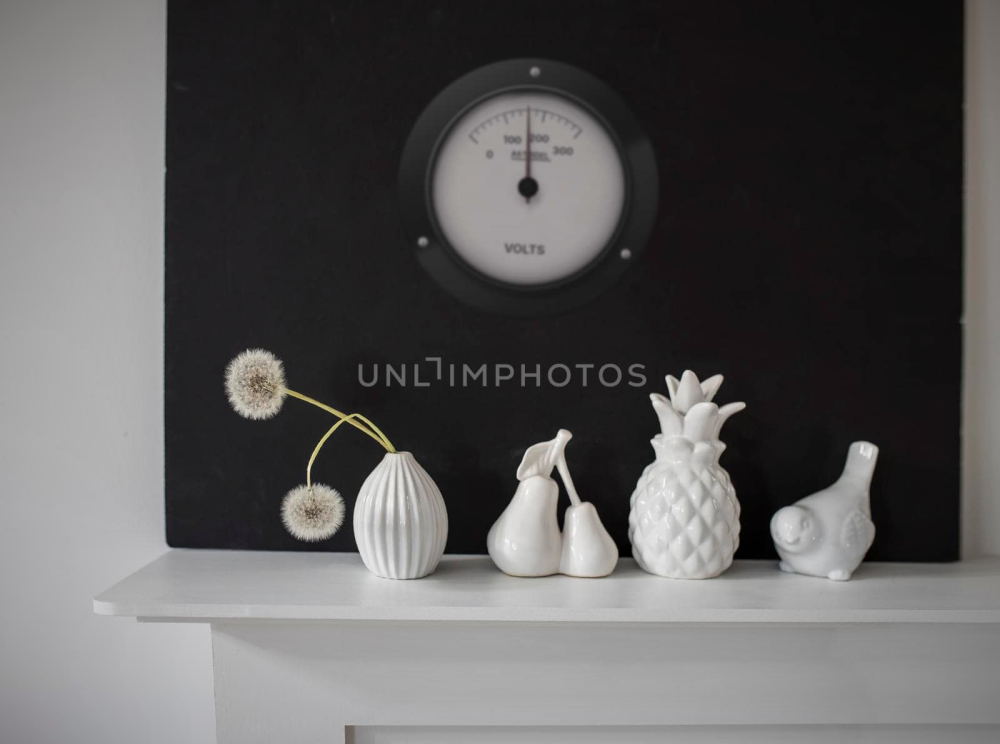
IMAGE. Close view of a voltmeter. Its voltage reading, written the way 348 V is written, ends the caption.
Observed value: 160 V
